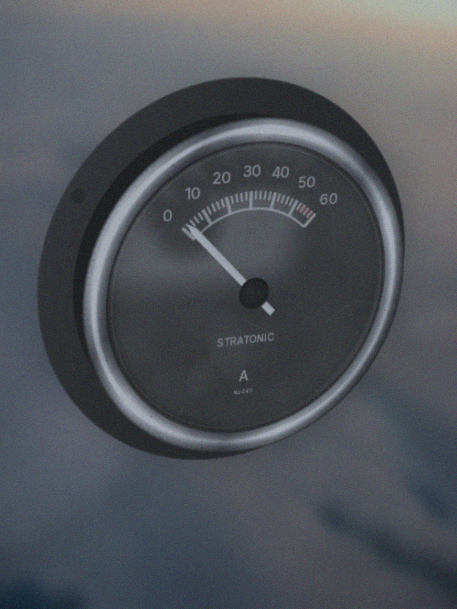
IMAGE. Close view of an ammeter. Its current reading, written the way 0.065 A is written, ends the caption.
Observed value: 2 A
